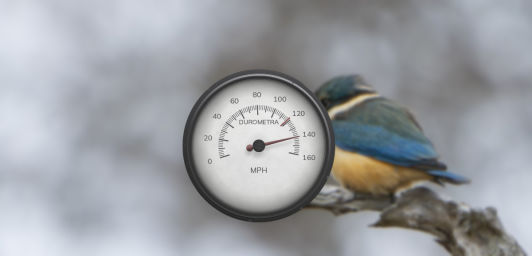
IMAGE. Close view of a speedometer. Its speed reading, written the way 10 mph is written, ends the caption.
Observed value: 140 mph
